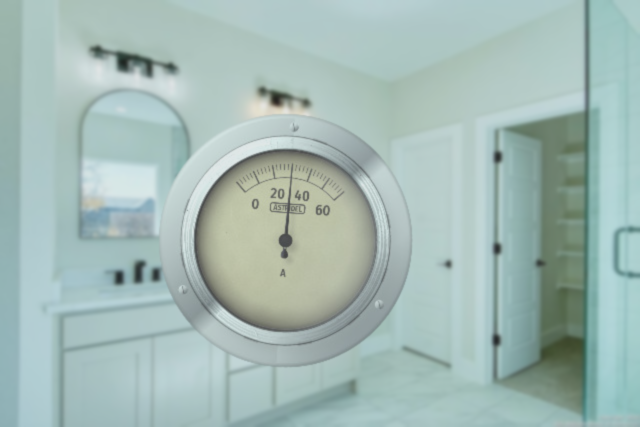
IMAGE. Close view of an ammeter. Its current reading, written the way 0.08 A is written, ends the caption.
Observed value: 30 A
